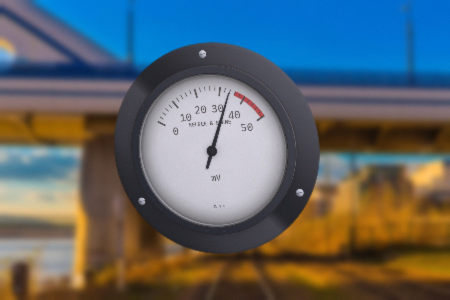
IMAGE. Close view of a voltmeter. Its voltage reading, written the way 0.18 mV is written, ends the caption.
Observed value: 34 mV
